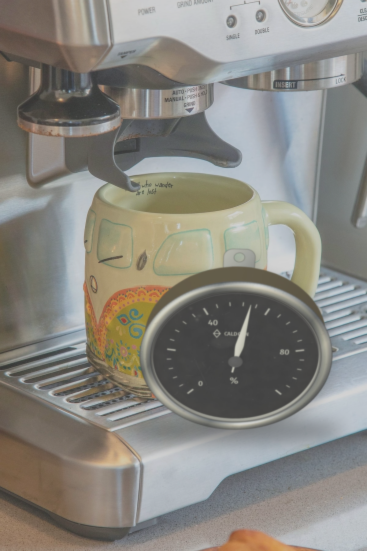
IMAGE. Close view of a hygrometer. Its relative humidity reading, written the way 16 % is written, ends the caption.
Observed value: 54 %
